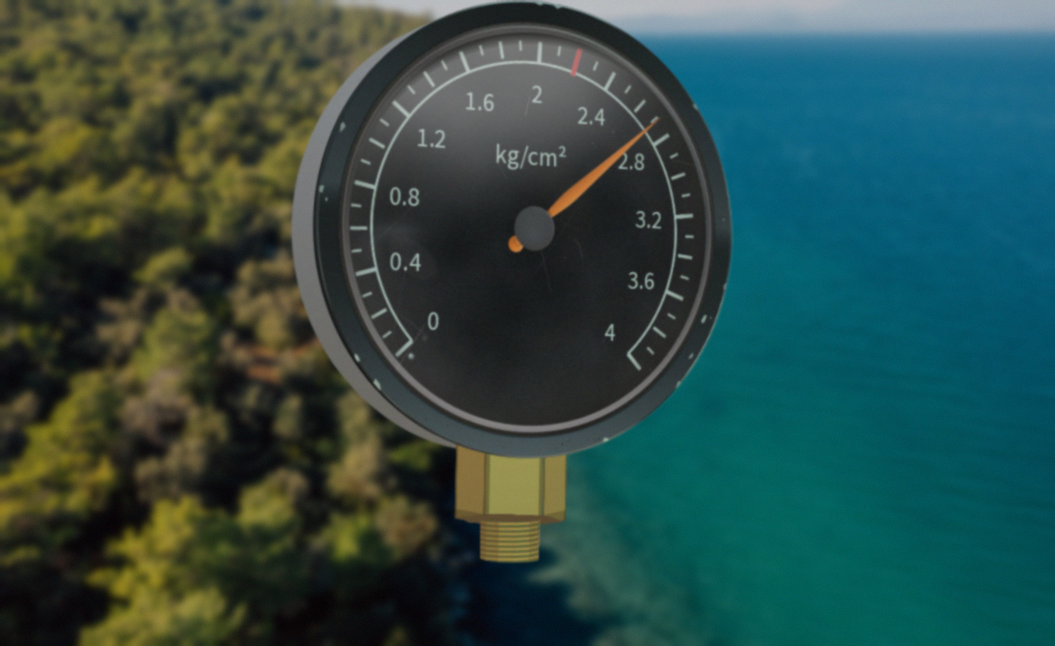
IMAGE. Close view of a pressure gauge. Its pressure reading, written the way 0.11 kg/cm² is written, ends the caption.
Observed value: 2.7 kg/cm²
